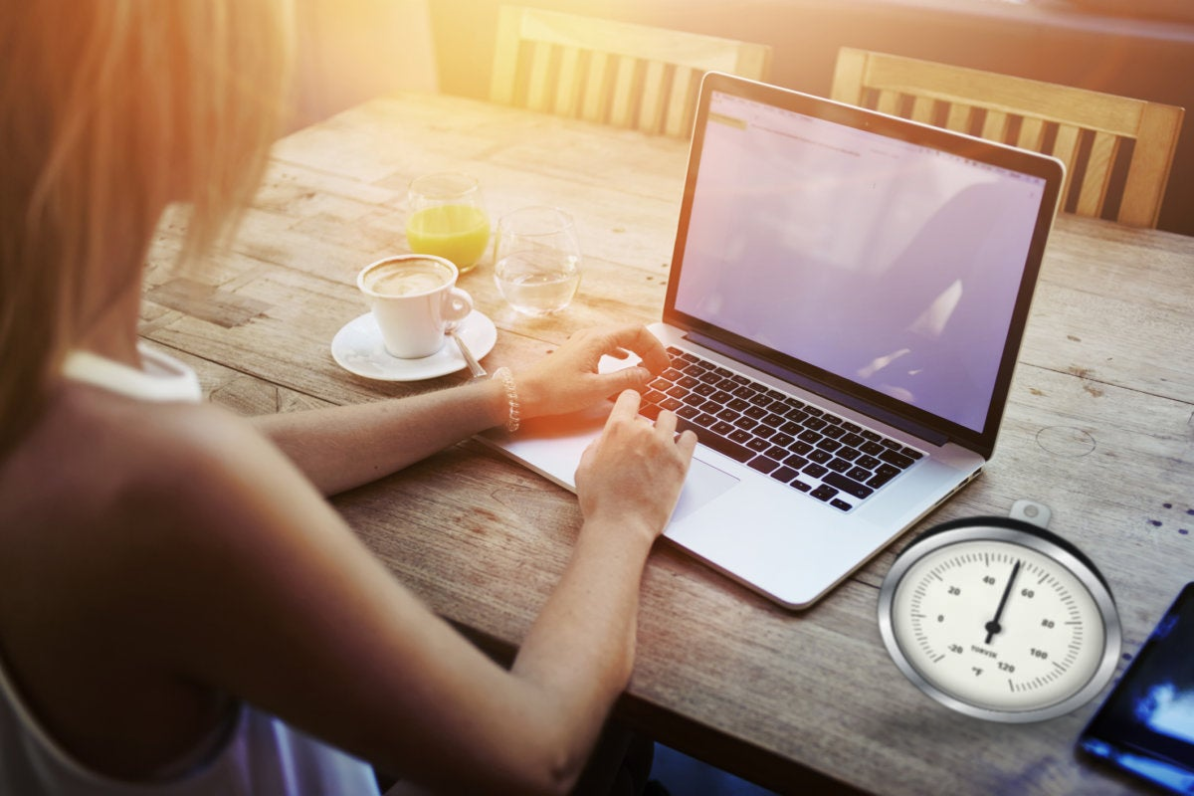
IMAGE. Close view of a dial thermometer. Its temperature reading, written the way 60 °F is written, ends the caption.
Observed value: 50 °F
